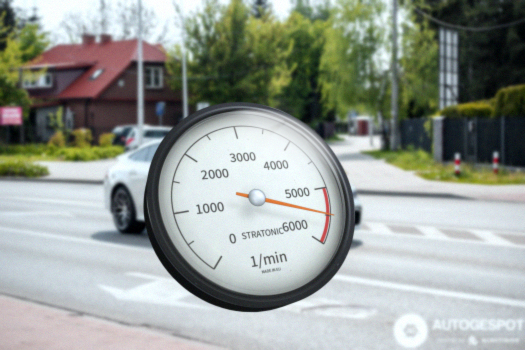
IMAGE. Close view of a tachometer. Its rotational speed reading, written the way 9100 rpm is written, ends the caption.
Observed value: 5500 rpm
